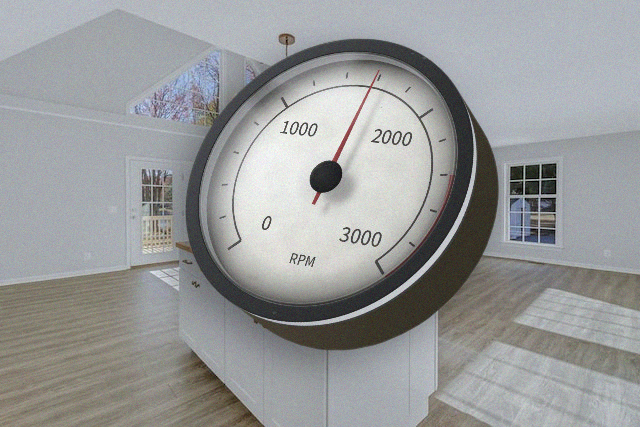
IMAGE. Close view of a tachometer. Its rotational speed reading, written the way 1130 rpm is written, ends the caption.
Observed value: 1600 rpm
